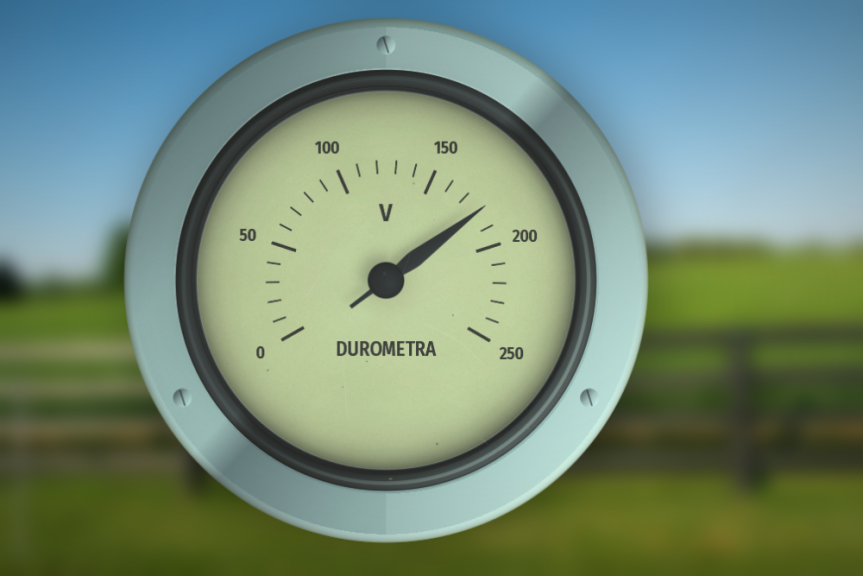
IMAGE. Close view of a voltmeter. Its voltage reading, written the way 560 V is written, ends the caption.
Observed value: 180 V
